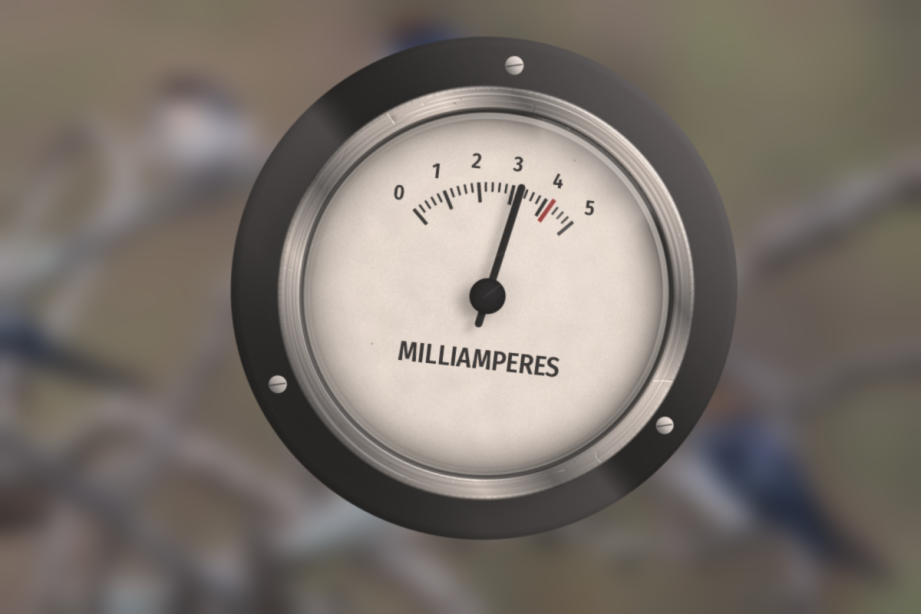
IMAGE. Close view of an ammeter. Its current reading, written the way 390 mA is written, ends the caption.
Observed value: 3.2 mA
